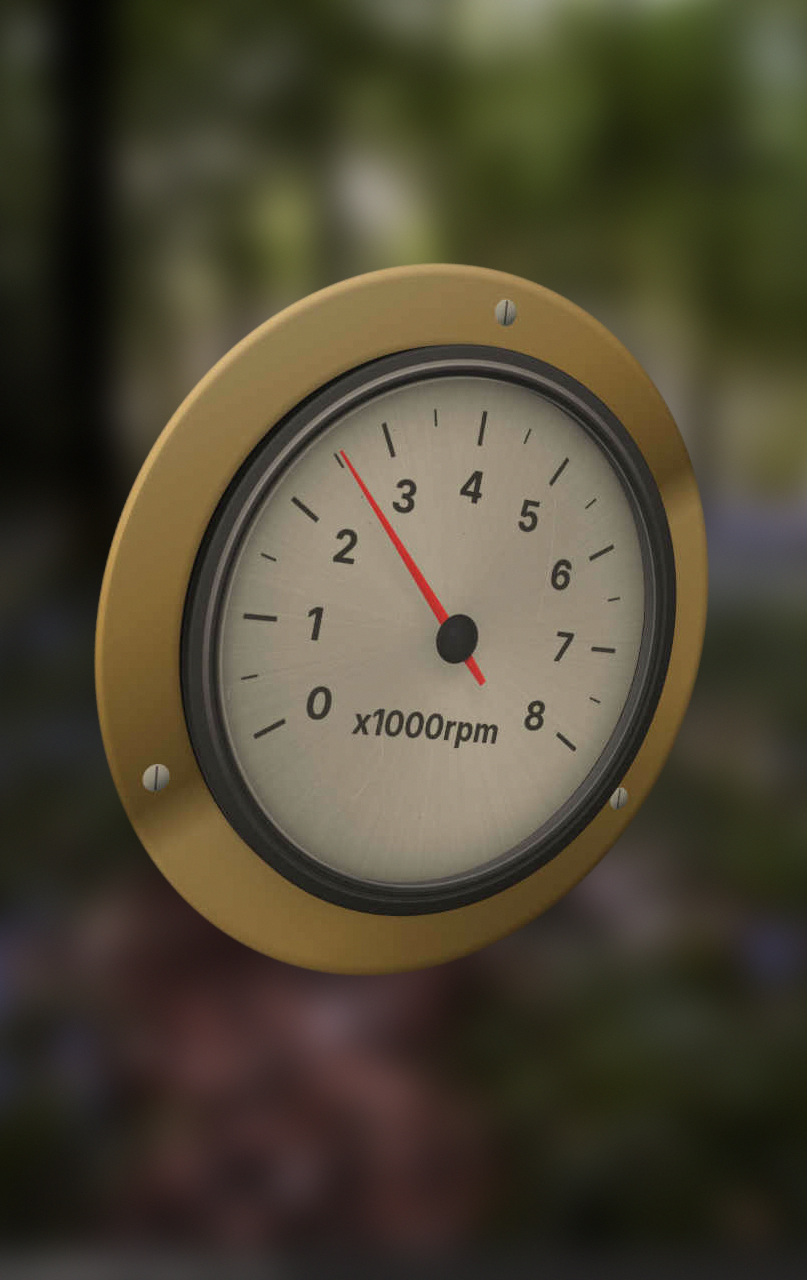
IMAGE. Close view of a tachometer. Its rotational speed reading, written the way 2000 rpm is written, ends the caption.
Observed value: 2500 rpm
